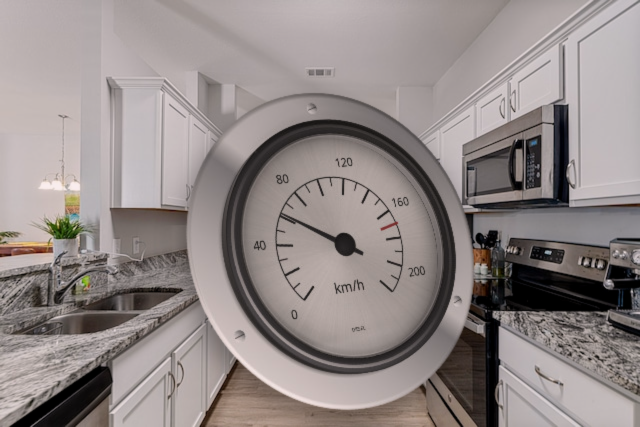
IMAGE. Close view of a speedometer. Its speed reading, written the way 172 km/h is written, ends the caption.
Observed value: 60 km/h
